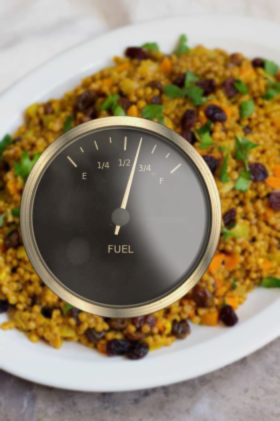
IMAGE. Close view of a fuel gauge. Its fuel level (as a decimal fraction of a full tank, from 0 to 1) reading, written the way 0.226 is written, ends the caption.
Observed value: 0.625
